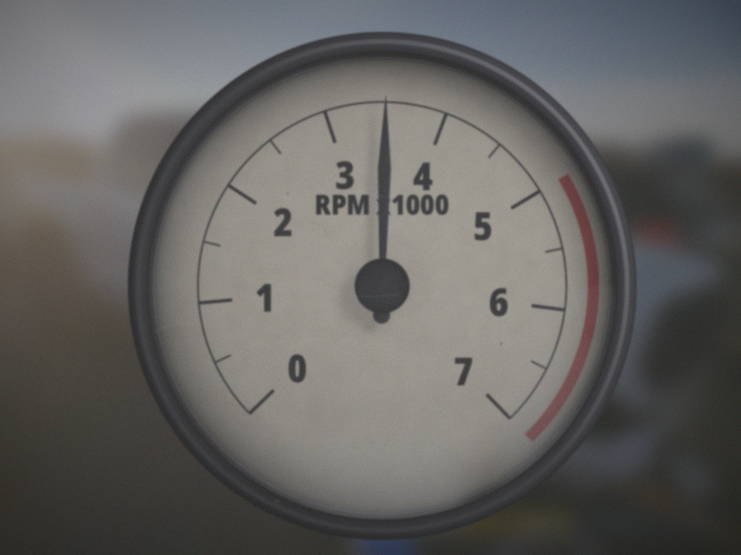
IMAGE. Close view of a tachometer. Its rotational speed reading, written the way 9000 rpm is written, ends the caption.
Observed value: 3500 rpm
